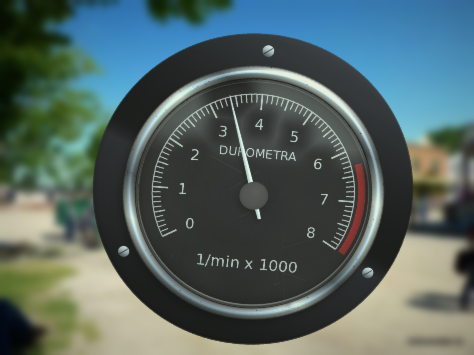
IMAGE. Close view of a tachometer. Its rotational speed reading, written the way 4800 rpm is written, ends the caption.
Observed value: 3400 rpm
